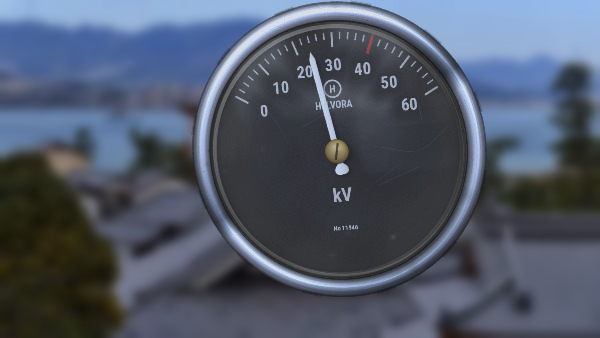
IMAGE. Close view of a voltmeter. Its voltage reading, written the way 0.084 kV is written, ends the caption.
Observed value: 24 kV
